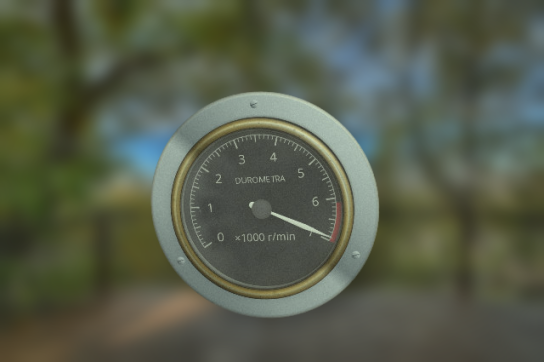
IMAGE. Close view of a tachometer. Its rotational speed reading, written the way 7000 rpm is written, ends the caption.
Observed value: 6900 rpm
